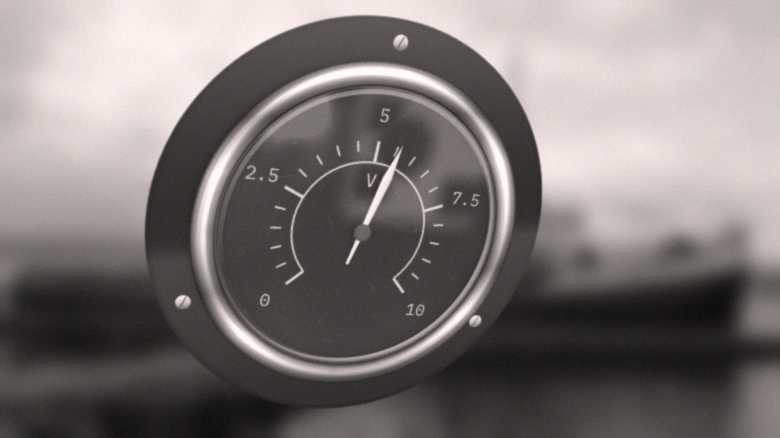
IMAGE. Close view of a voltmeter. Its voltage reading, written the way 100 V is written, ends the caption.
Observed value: 5.5 V
